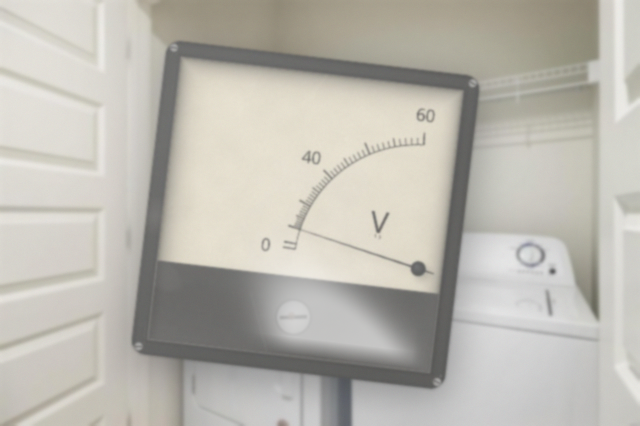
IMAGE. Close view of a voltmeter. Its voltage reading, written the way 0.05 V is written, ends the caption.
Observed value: 20 V
